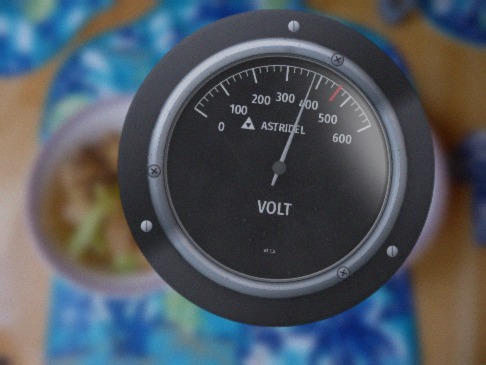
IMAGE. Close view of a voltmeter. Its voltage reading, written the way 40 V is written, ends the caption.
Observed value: 380 V
